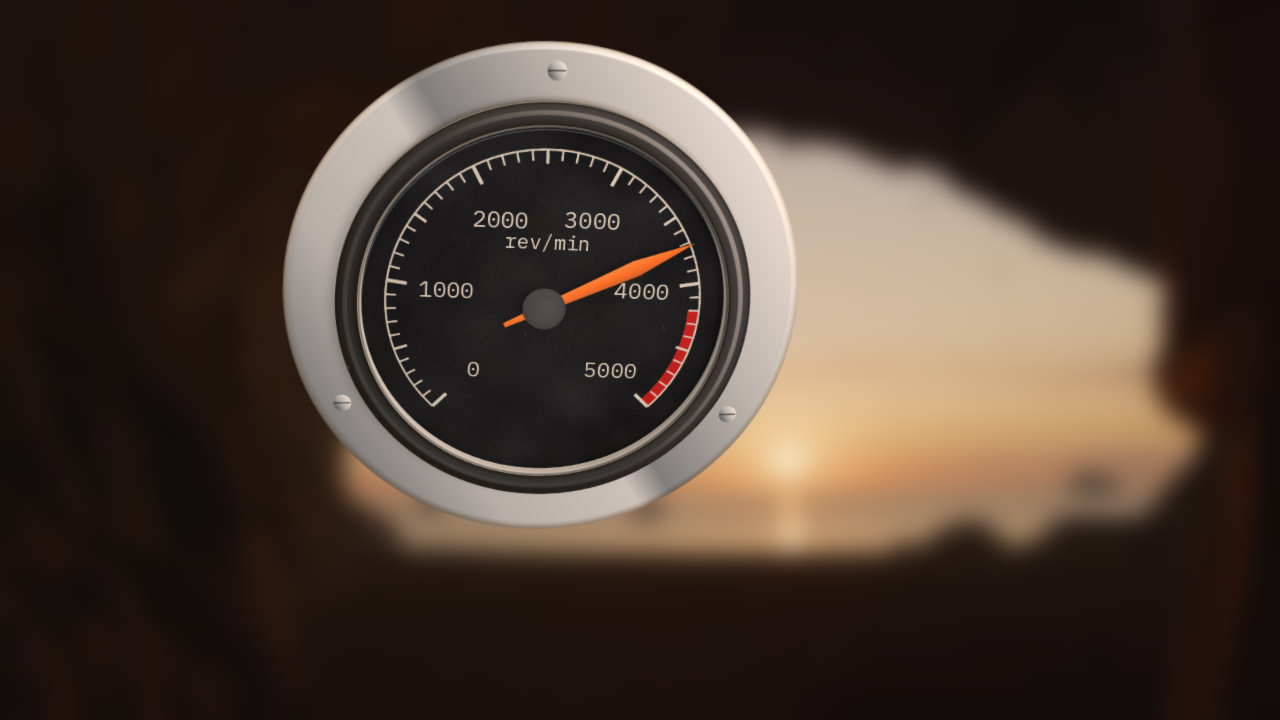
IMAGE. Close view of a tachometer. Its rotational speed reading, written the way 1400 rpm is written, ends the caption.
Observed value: 3700 rpm
